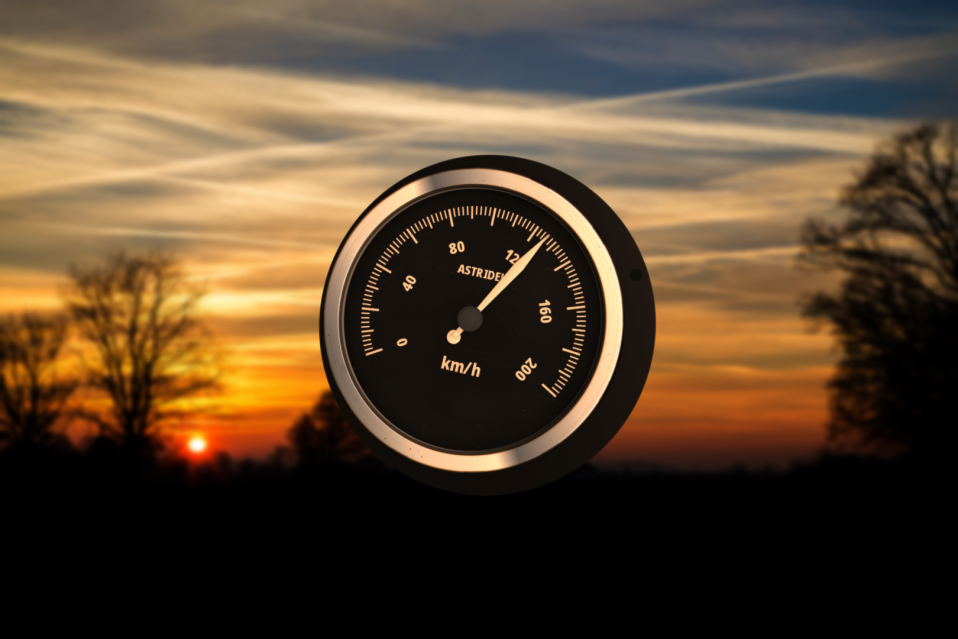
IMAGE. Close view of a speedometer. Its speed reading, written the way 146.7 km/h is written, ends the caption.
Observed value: 126 km/h
